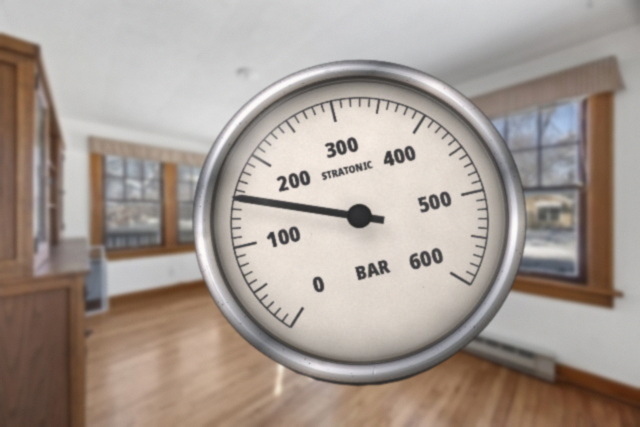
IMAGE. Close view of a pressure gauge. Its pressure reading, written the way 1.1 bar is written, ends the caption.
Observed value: 150 bar
